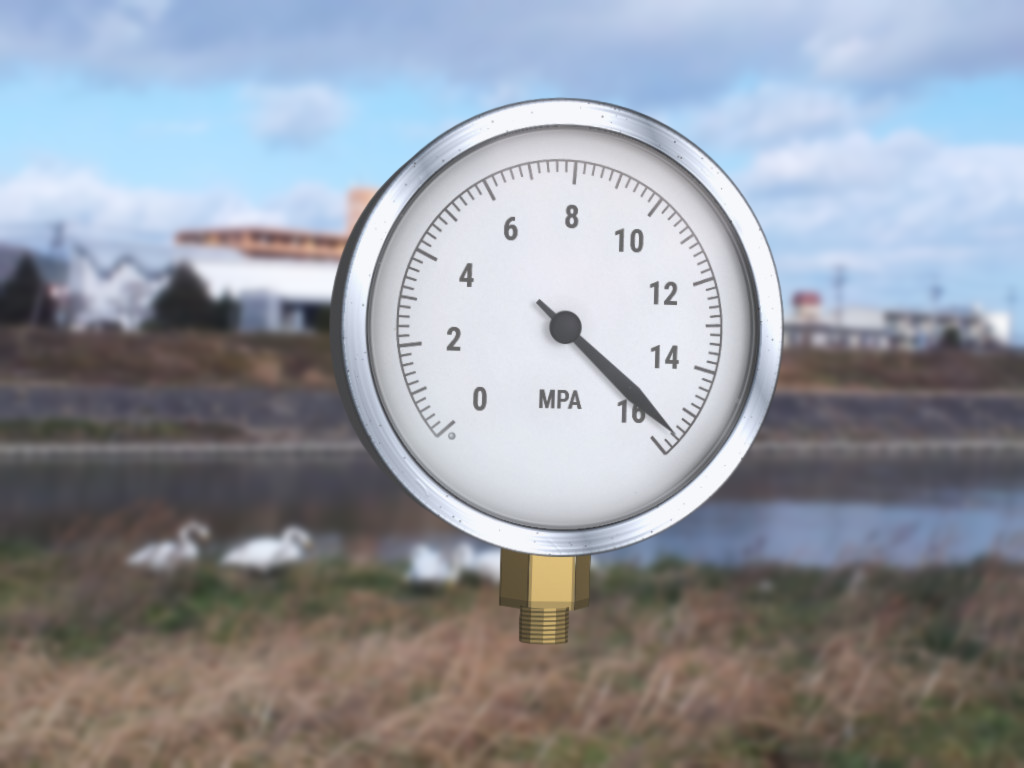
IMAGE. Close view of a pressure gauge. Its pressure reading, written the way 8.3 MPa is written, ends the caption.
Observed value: 15.6 MPa
